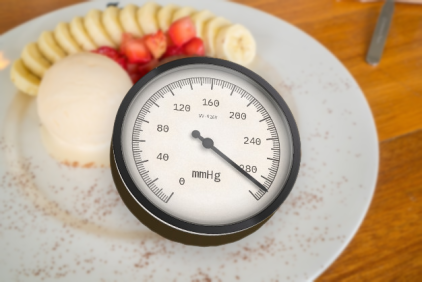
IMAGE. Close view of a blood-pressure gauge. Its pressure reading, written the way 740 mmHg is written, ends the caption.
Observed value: 290 mmHg
